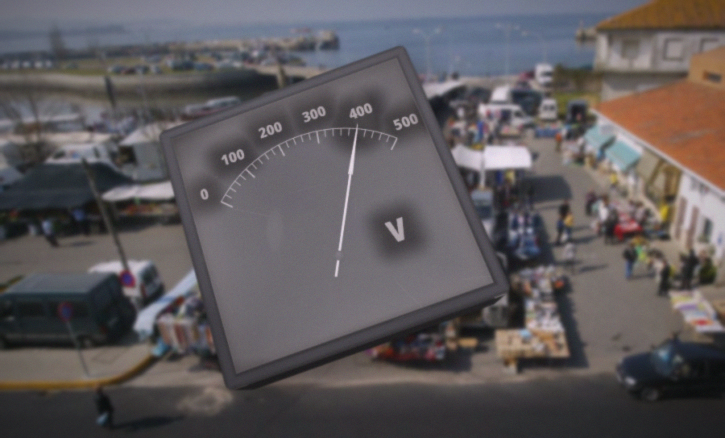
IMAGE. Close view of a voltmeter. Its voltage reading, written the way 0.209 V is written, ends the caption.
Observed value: 400 V
